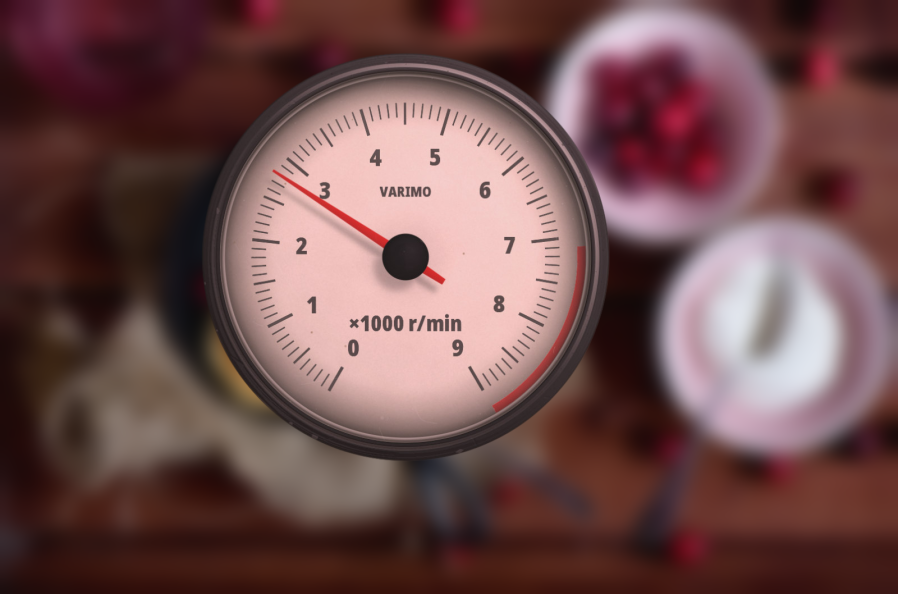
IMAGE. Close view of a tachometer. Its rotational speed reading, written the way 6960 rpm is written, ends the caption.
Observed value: 2800 rpm
